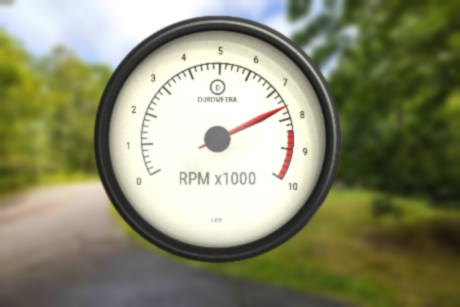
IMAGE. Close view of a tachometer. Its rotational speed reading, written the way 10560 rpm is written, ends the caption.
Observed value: 7600 rpm
